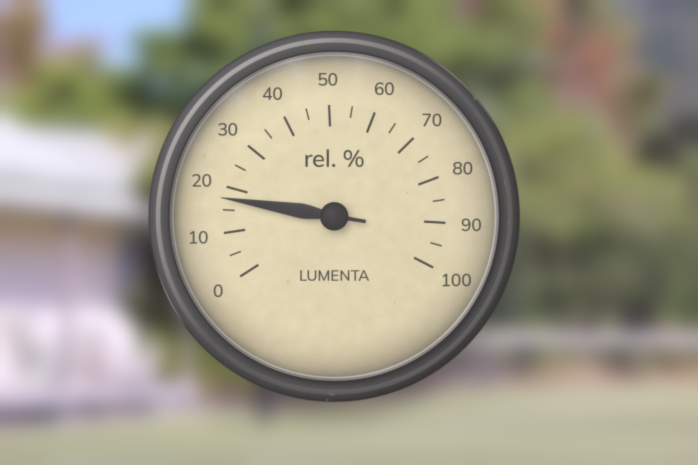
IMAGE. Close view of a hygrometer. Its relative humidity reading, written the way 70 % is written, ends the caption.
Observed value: 17.5 %
